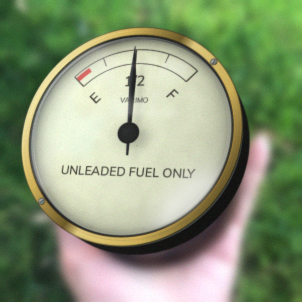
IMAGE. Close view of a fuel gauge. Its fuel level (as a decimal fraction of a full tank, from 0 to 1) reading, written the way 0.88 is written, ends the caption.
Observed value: 0.5
